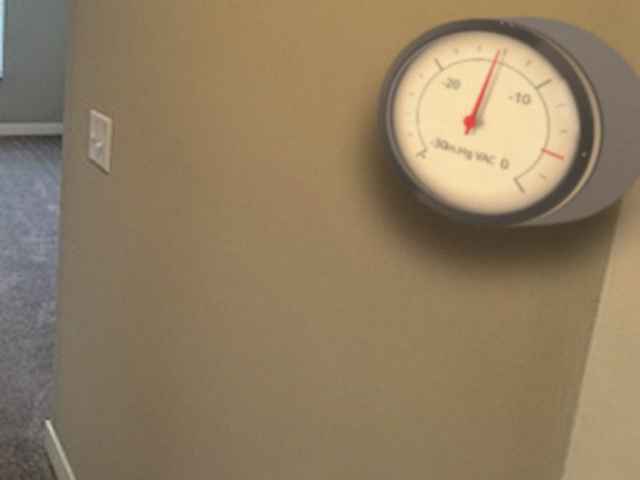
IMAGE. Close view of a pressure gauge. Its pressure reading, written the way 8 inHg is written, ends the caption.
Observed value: -14 inHg
